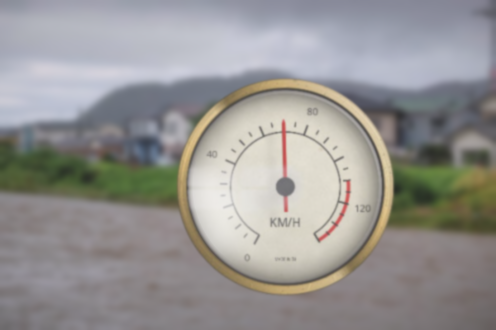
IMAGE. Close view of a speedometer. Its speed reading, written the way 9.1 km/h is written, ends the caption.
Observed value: 70 km/h
